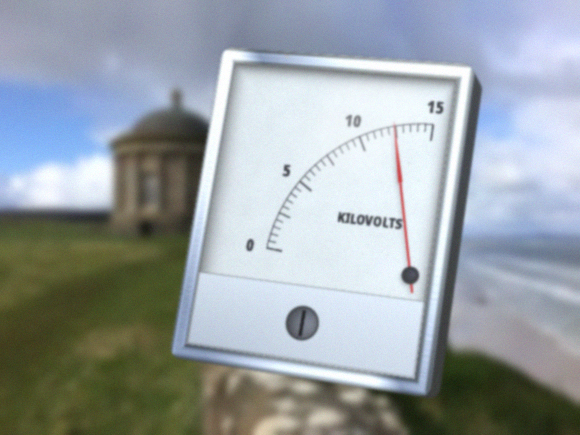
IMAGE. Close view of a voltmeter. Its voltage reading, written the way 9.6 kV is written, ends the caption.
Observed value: 12.5 kV
